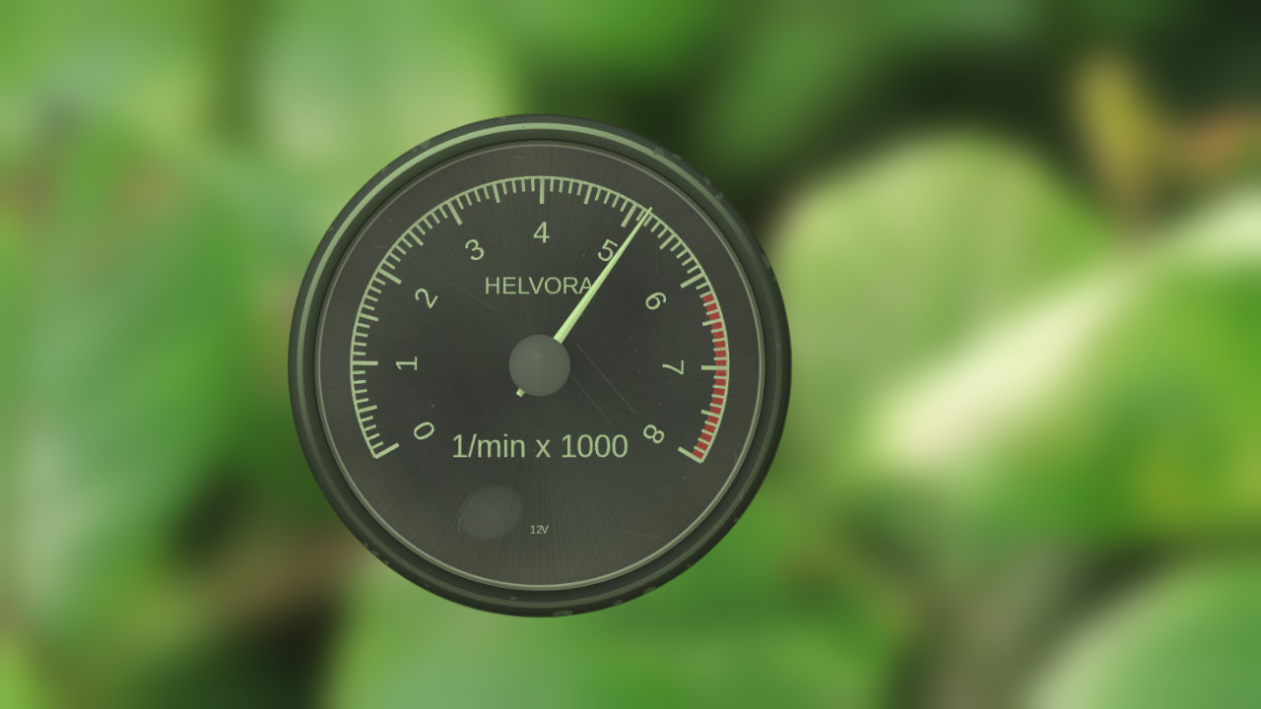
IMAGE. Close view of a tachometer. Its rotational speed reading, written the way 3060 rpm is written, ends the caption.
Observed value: 5150 rpm
